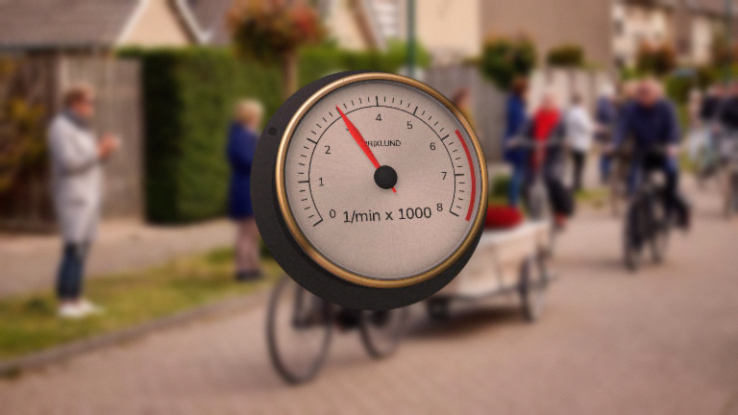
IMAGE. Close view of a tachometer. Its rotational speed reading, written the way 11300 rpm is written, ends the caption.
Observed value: 3000 rpm
